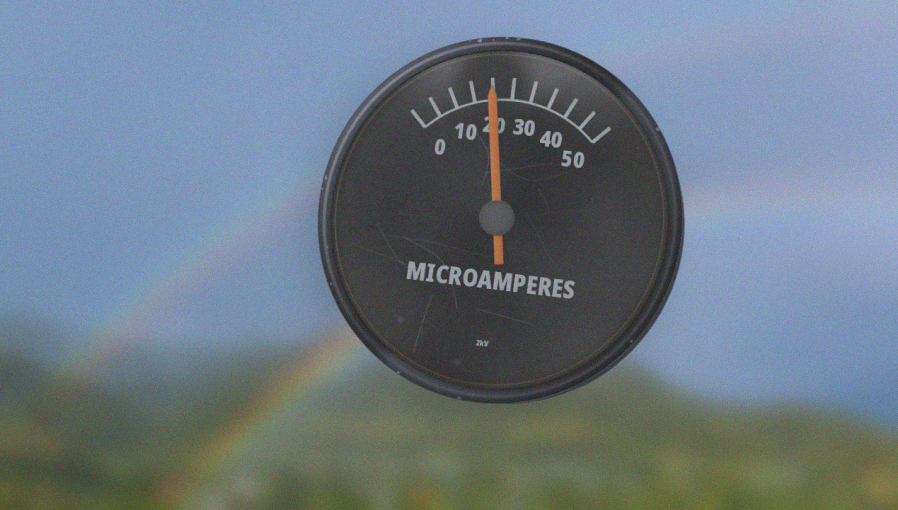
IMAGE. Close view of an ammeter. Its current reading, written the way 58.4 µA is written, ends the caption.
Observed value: 20 µA
